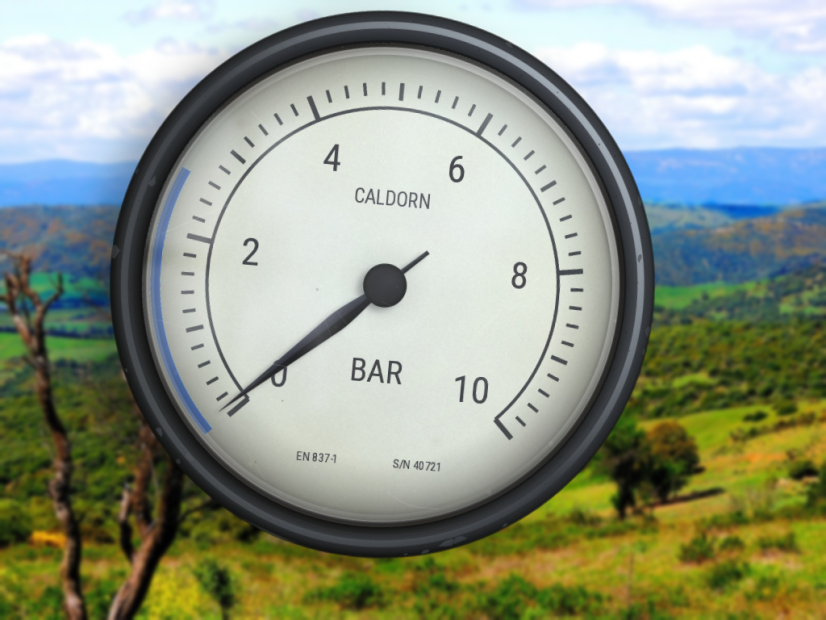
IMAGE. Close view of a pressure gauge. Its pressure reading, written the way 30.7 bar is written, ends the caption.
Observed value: 0.1 bar
